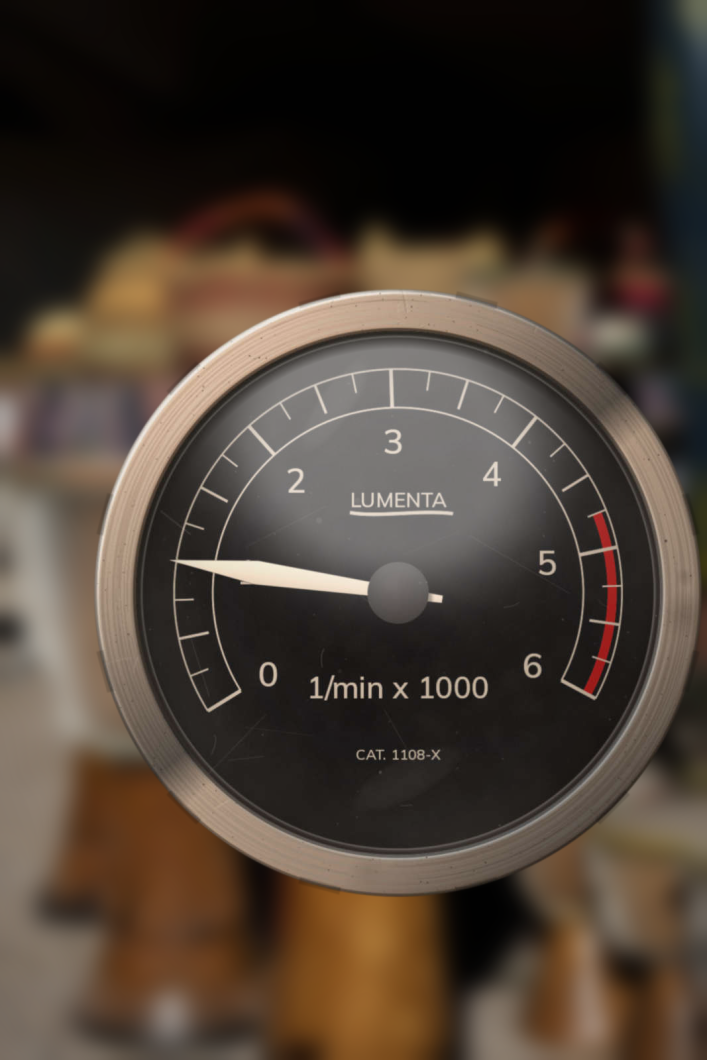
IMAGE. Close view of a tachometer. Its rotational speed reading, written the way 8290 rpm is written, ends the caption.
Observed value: 1000 rpm
